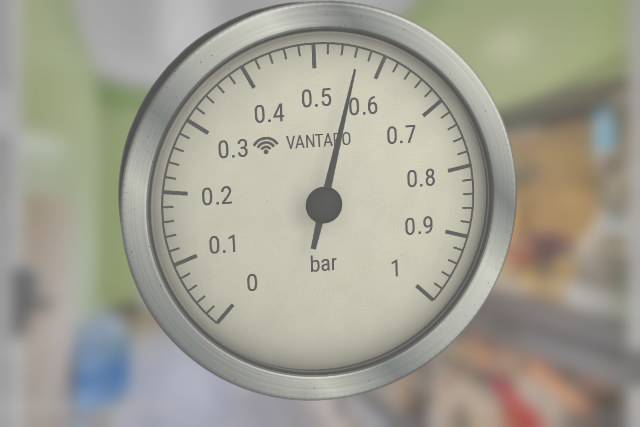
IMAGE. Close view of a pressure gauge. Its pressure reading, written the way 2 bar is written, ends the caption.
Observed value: 0.56 bar
